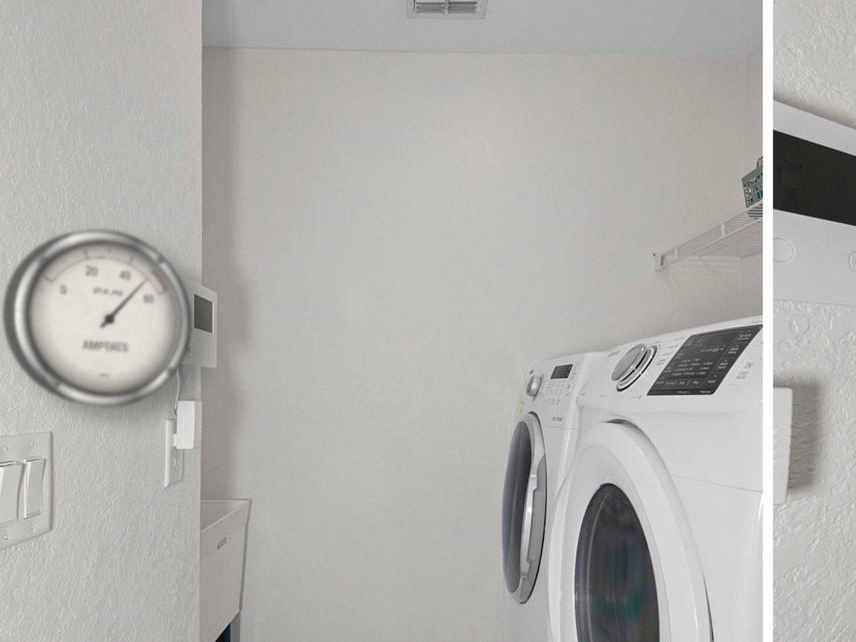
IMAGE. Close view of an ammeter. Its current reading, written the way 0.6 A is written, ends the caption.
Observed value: 50 A
